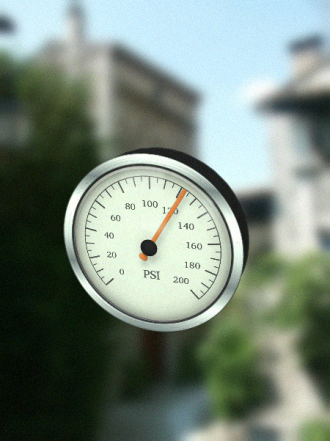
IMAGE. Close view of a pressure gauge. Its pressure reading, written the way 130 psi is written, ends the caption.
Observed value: 122.5 psi
